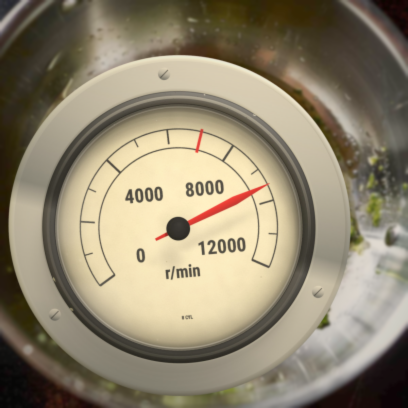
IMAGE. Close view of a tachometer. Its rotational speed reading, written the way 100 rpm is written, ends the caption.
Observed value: 9500 rpm
